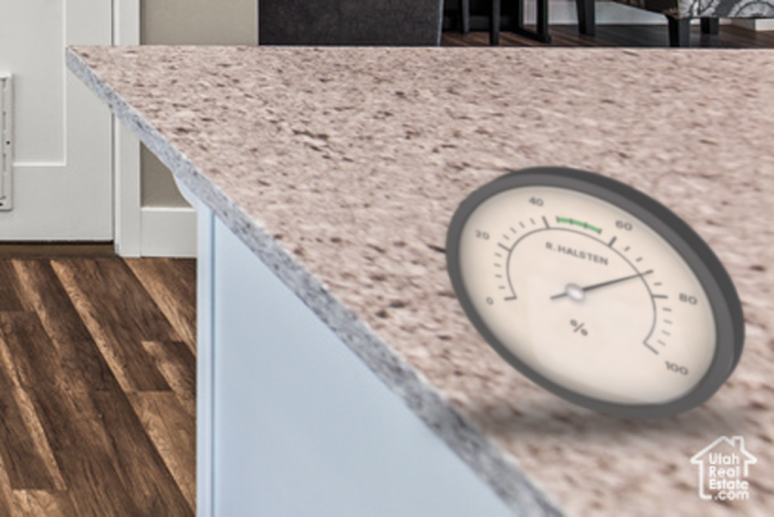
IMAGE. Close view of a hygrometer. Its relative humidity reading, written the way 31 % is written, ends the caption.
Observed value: 72 %
